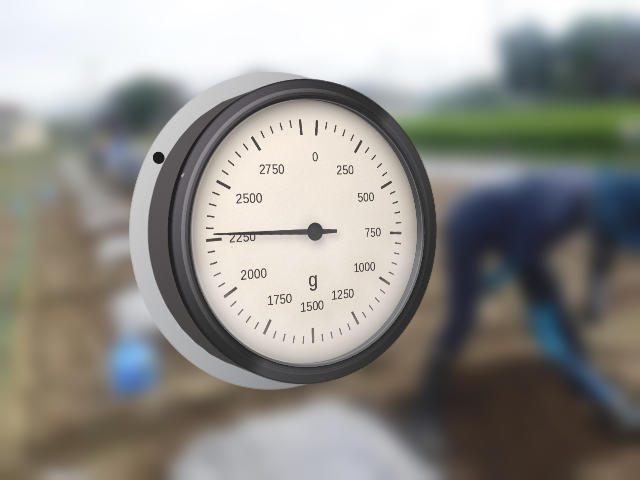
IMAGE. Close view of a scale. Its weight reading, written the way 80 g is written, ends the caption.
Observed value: 2275 g
